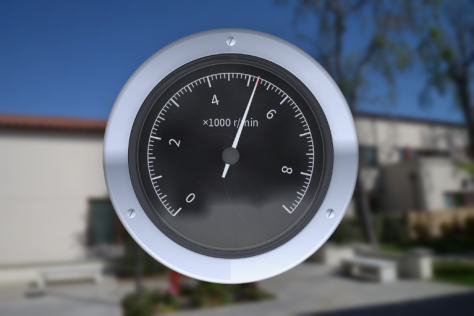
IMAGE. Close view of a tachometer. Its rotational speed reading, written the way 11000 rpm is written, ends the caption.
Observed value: 5200 rpm
